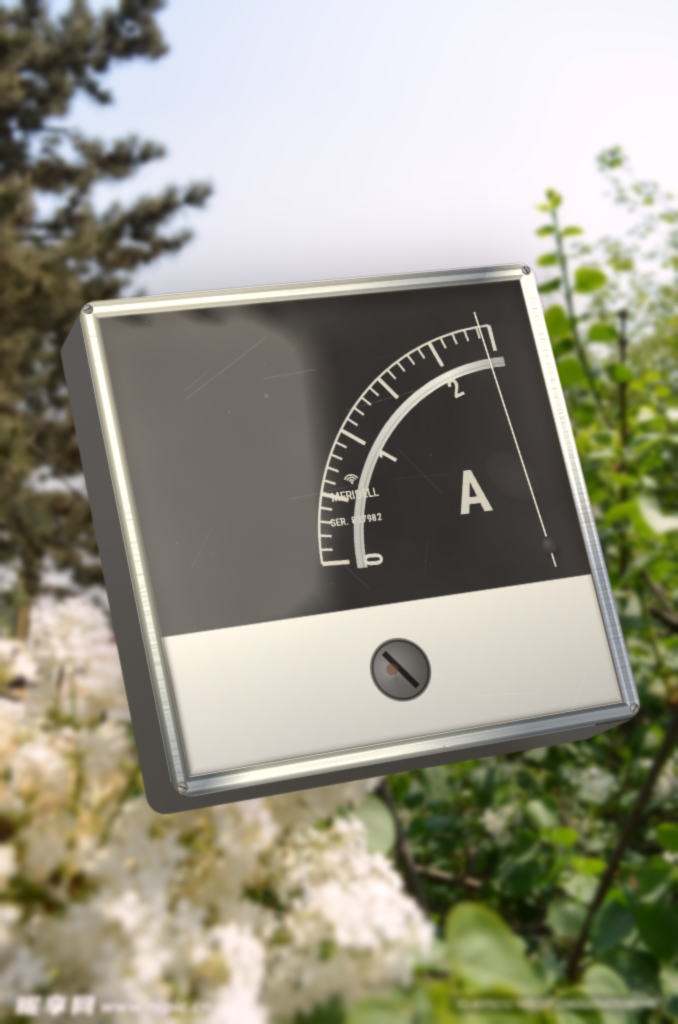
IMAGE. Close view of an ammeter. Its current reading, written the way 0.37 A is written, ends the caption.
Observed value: 2.4 A
